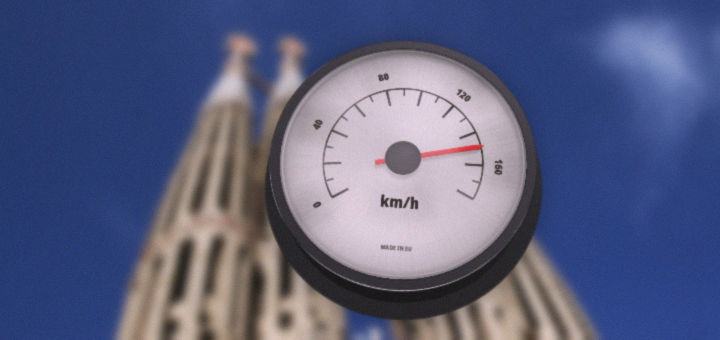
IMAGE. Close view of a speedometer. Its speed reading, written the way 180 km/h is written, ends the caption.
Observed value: 150 km/h
